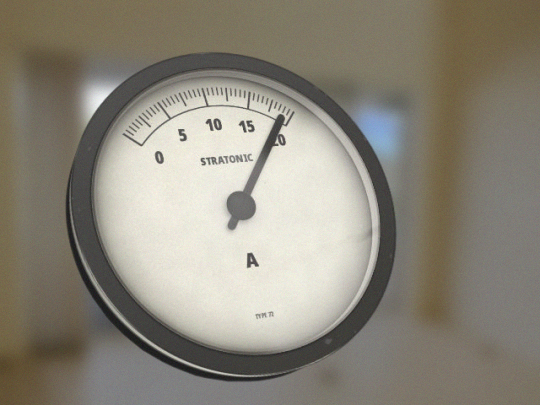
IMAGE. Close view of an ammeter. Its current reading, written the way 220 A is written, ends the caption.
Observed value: 19 A
